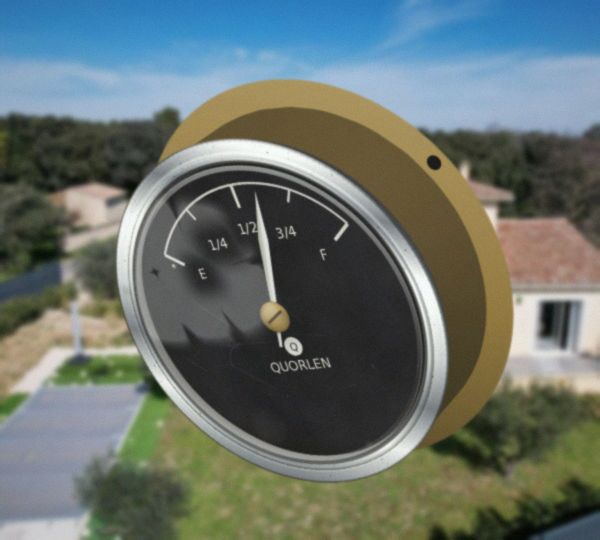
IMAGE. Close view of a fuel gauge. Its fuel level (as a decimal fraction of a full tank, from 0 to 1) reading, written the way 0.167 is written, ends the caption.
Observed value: 0.625
